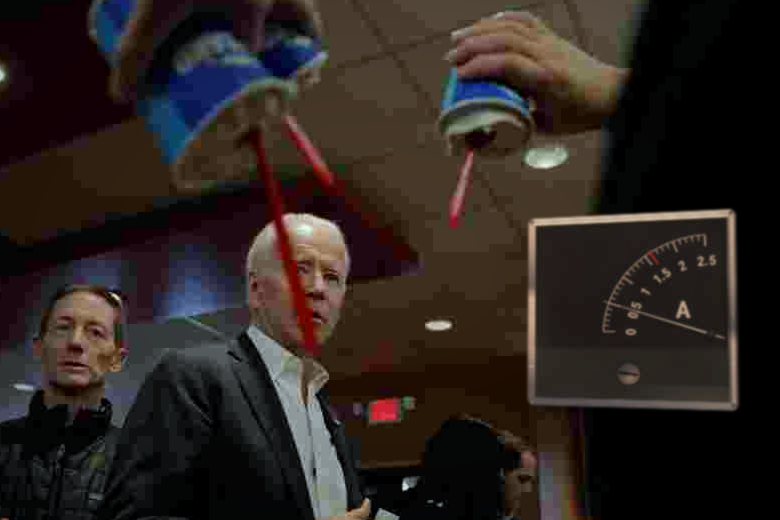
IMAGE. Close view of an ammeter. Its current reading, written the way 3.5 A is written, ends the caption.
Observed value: 0.5 A
